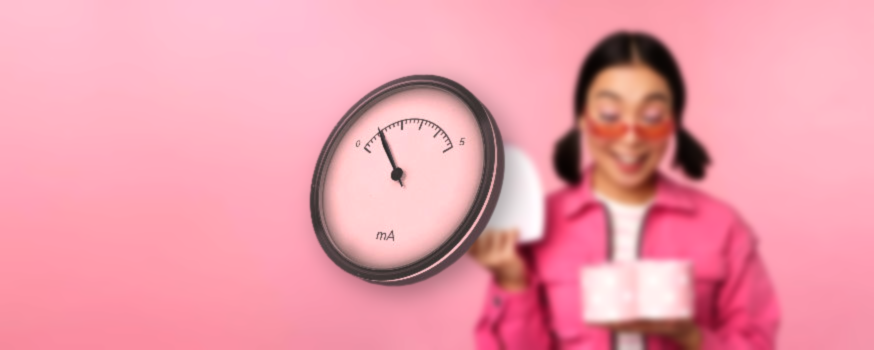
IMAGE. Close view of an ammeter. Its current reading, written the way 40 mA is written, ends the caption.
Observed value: 1 mA
